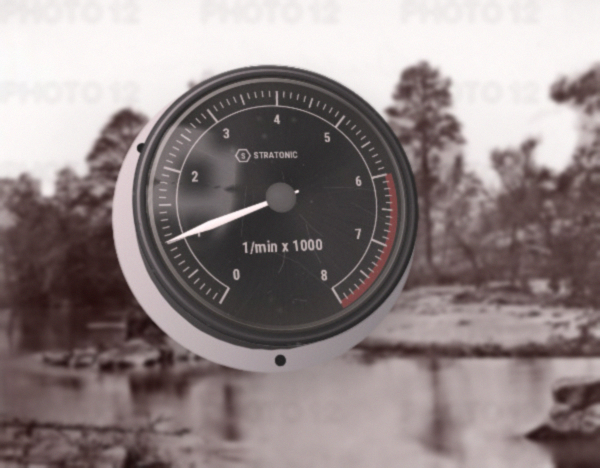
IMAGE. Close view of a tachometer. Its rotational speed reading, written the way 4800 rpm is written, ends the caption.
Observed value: 1000 rpm
